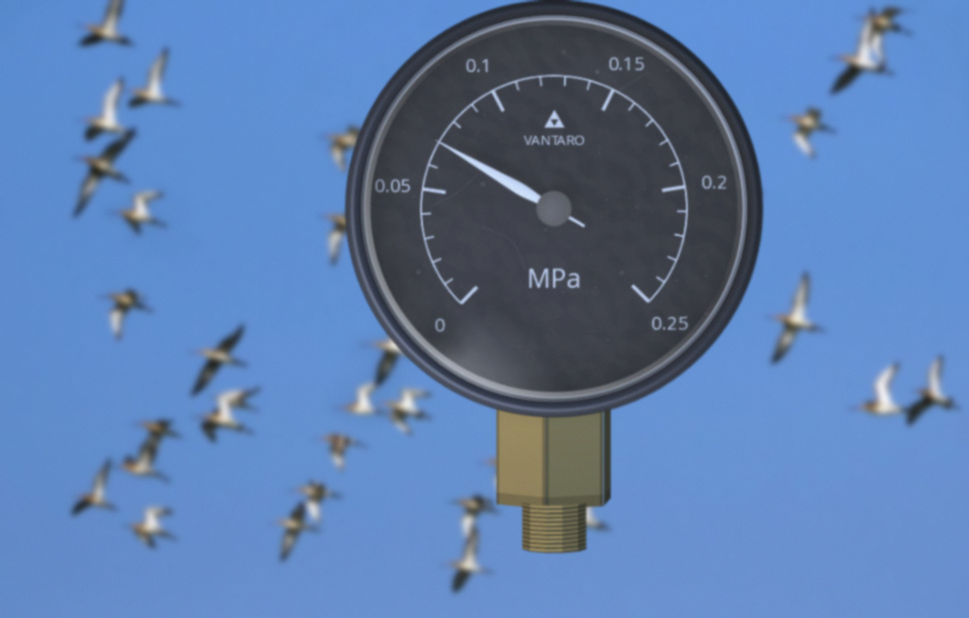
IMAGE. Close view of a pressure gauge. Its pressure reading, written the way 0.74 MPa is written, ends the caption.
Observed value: 0.07 MPa
